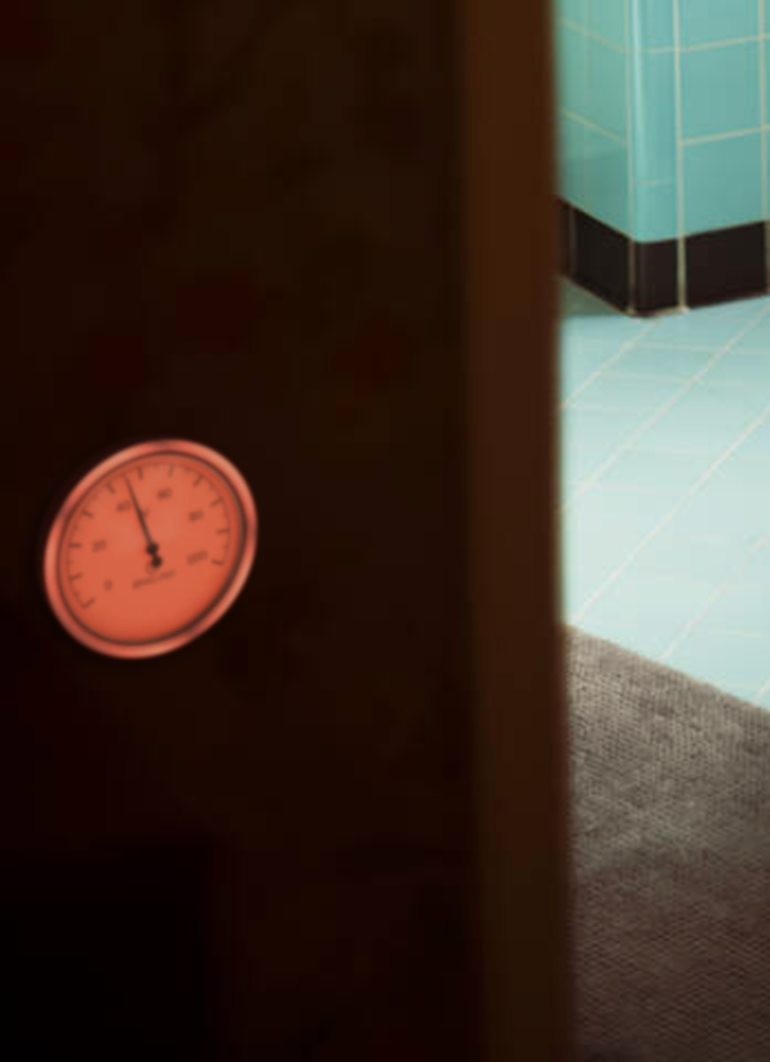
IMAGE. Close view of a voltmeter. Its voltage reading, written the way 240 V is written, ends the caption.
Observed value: 45 V
